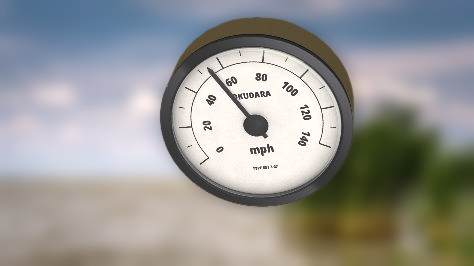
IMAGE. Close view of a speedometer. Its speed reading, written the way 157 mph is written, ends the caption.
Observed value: 55 mph
